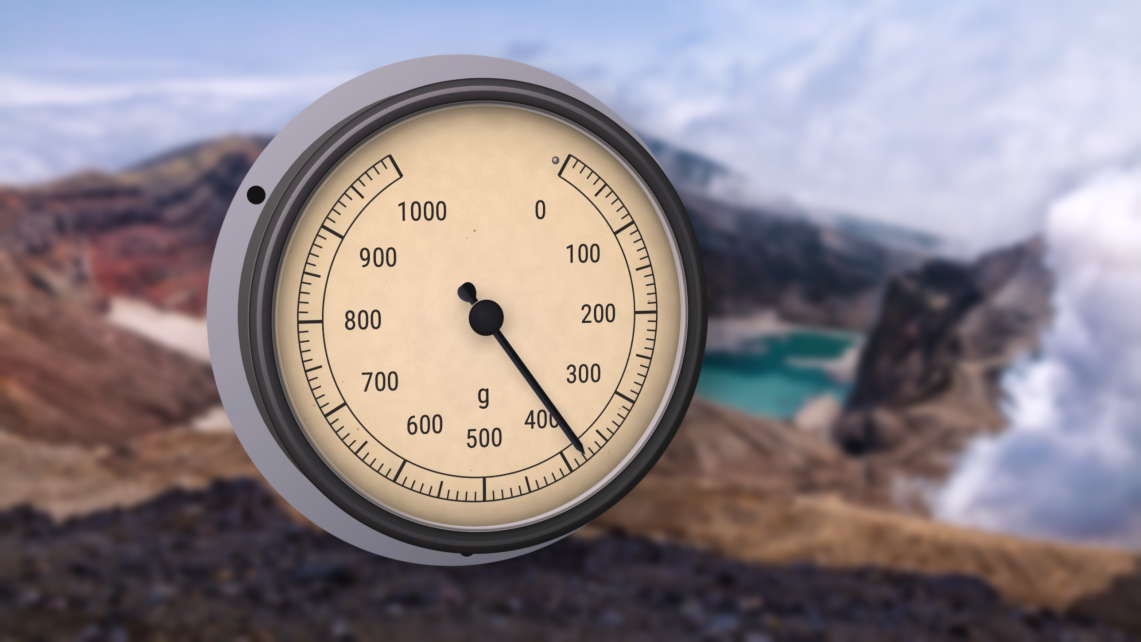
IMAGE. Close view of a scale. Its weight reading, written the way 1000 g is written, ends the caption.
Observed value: 380 g
